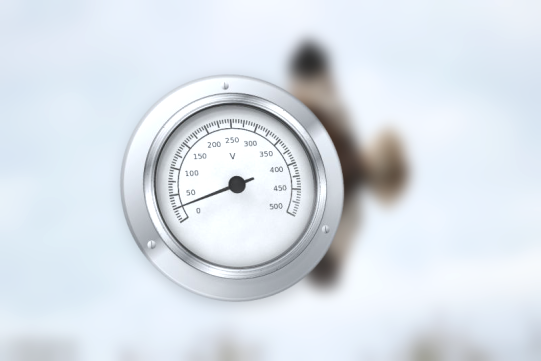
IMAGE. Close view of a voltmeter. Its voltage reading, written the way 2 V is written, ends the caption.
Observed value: 25 V
